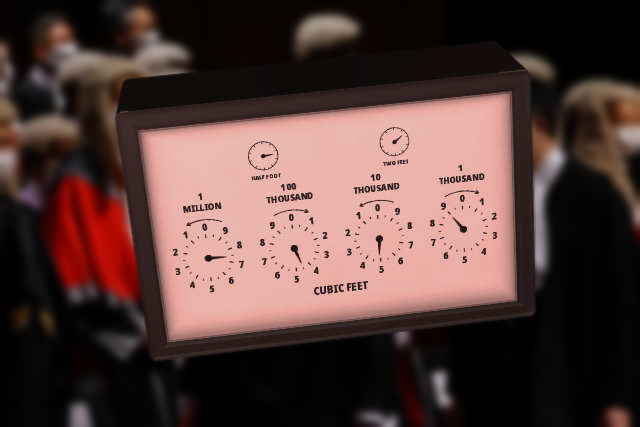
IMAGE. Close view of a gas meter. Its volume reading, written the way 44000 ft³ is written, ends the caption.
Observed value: 744900 ft³
